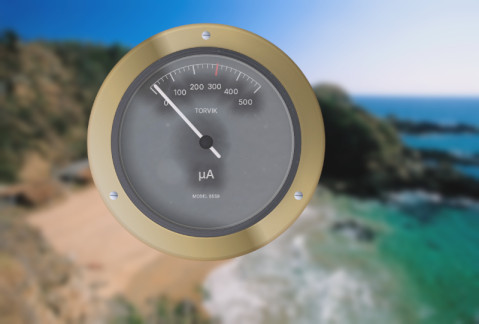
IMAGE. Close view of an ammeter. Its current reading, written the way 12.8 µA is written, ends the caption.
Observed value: 20 µA
